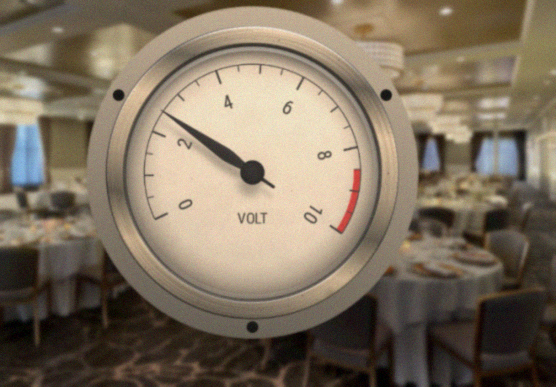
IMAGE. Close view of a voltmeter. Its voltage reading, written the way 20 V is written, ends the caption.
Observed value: 2.5 V
